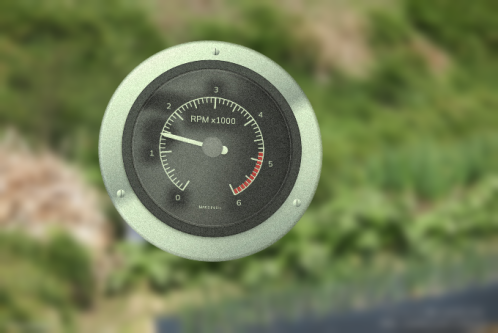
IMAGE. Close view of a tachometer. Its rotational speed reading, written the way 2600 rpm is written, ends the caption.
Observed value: 1400 rpm
